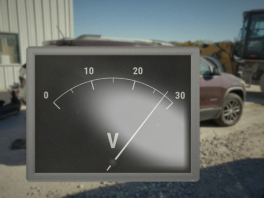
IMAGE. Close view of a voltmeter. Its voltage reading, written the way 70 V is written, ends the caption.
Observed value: 27.5 V
